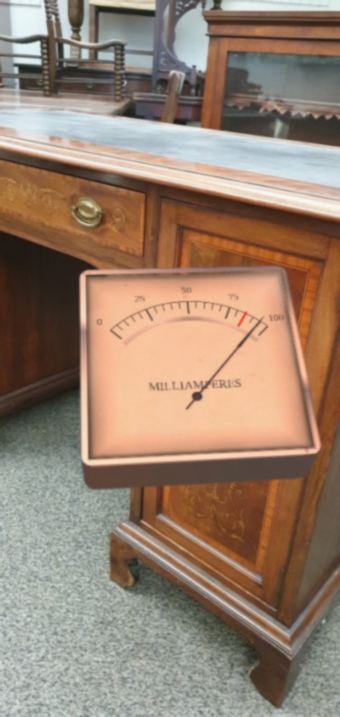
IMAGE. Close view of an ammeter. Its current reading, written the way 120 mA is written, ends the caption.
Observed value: 95 mA
